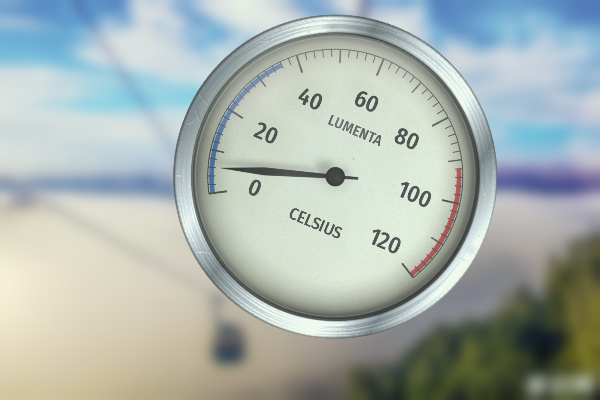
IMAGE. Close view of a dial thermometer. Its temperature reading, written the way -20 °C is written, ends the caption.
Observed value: 6 °C
